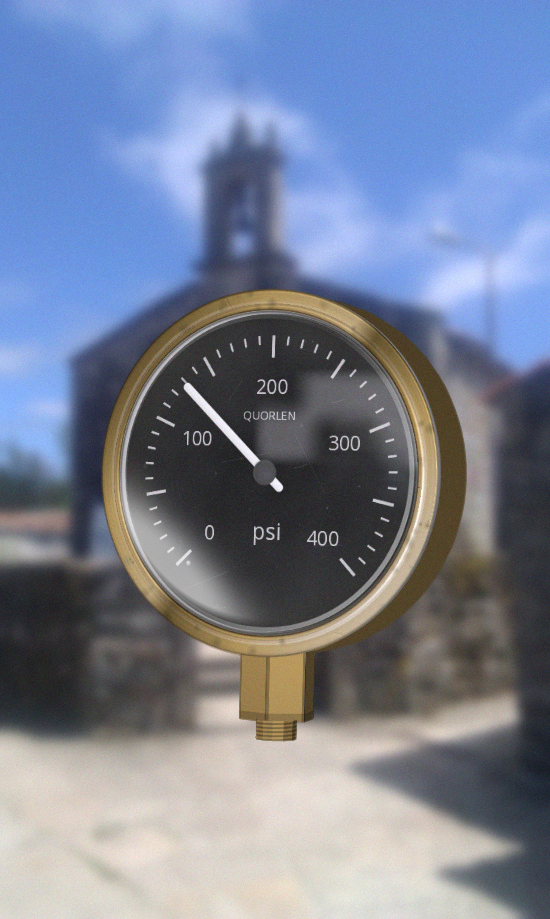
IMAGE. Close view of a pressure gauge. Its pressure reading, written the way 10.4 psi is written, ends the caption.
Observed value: 130 psi
